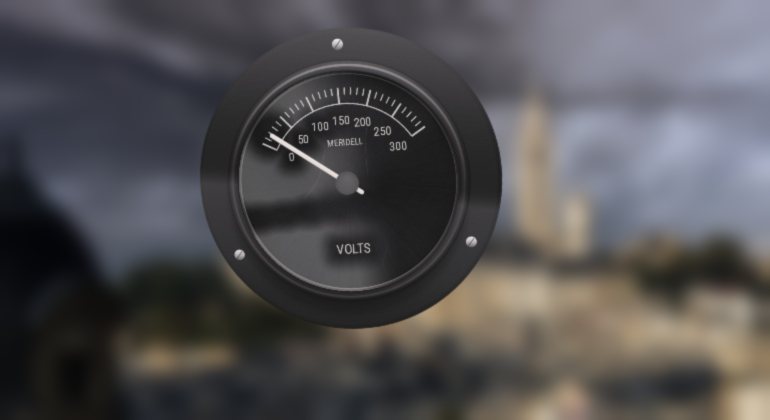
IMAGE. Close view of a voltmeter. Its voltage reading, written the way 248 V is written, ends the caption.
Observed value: 20 V
